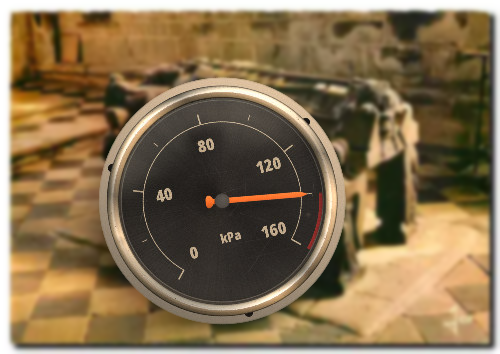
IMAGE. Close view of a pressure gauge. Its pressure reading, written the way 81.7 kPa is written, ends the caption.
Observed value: 140 kPa
